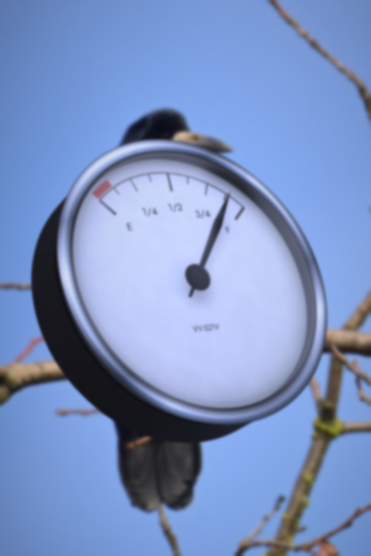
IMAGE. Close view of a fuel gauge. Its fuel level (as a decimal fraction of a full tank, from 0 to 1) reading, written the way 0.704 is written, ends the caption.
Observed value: 0.875
